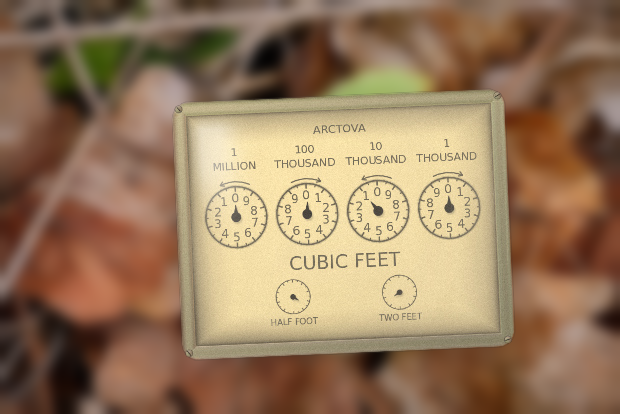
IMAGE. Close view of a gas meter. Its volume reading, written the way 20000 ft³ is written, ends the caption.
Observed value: 1000 ft³
